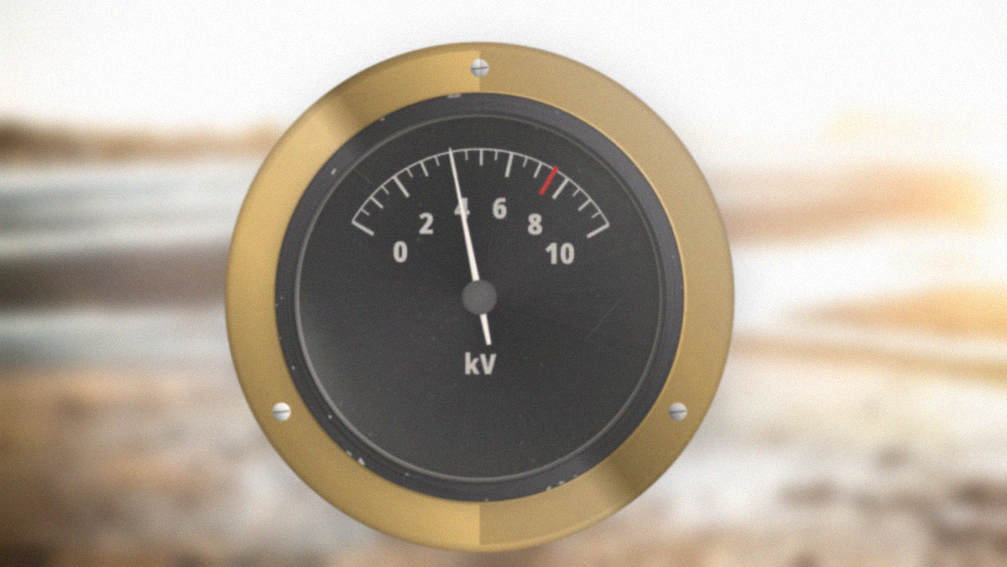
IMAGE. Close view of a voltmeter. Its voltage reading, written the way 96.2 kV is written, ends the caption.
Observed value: 4 kV
